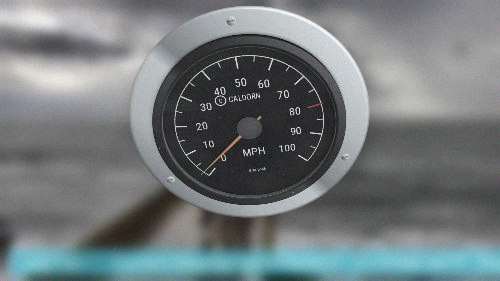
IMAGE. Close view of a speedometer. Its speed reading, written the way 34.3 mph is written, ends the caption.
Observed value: 2.5 mph
